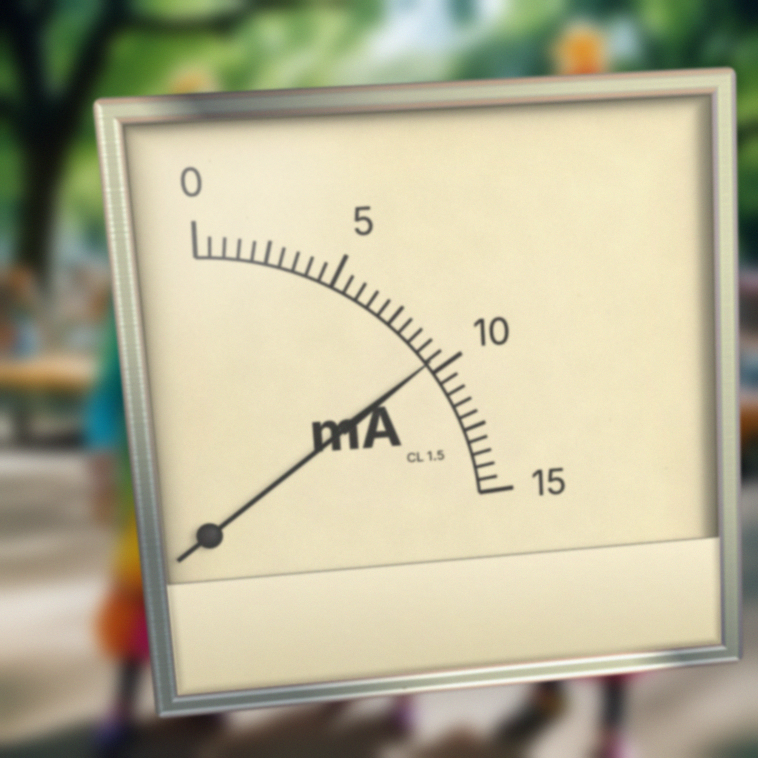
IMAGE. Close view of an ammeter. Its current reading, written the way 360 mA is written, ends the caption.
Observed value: 9.5 mA
